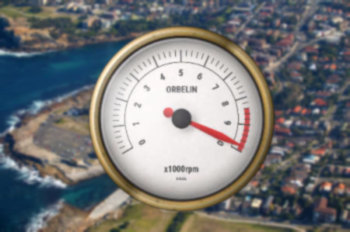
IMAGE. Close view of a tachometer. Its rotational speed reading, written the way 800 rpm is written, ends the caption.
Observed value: 9800 rpm
